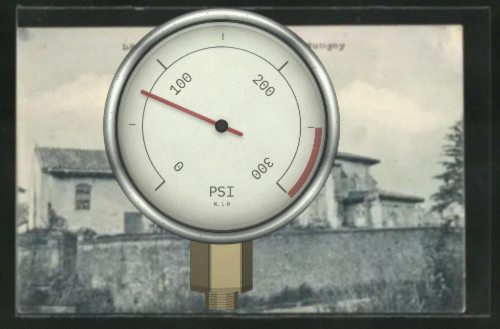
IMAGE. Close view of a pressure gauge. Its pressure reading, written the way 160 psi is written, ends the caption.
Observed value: 75 psi
